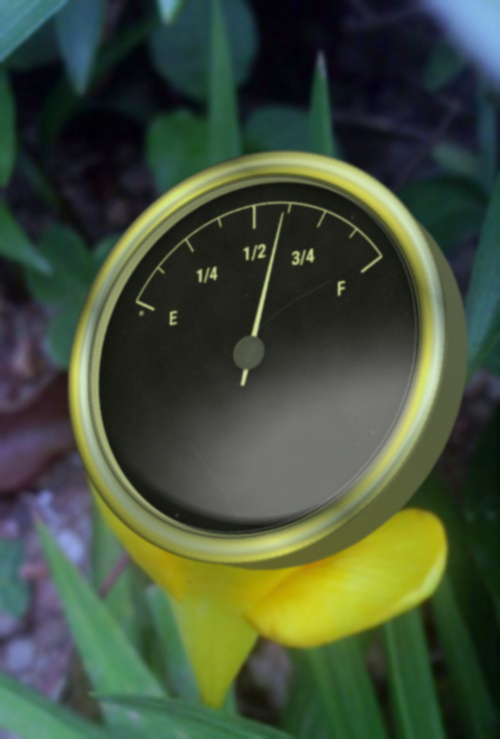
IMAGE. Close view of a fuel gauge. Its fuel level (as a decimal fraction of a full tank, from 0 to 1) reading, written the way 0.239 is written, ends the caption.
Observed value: 0.625
